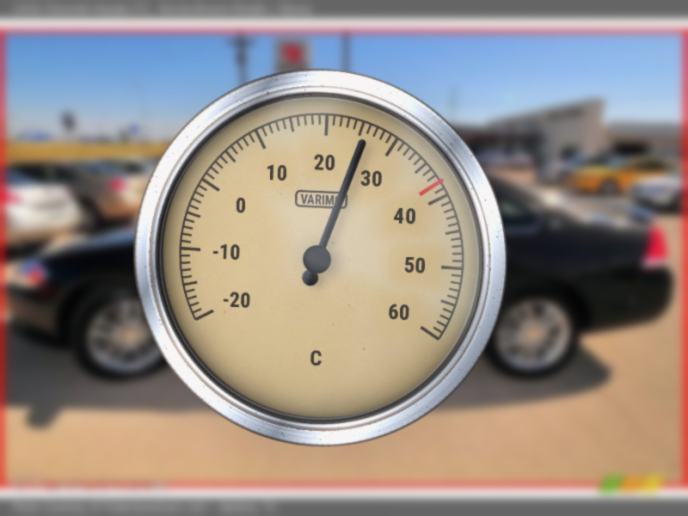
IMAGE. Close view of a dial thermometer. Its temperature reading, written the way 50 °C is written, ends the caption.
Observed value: 26 °C
